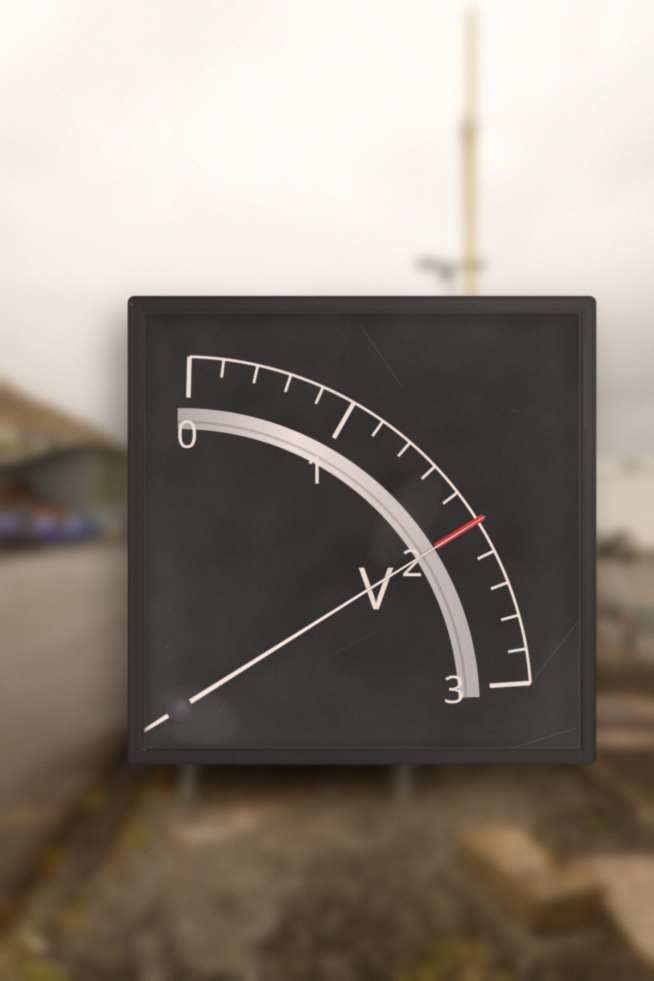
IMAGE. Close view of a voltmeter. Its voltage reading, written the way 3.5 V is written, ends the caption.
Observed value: 2 V
